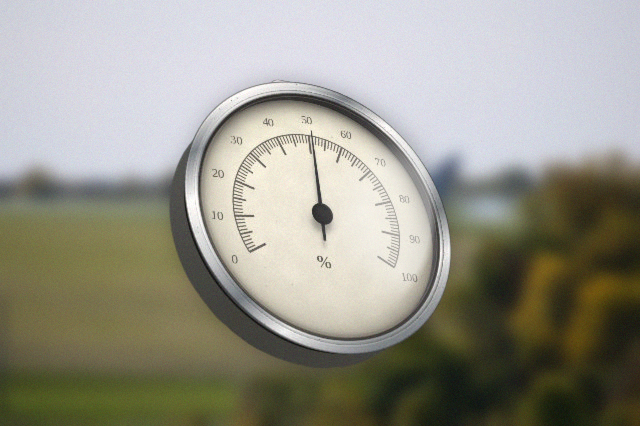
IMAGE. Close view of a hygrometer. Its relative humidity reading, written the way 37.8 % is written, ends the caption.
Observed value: 50 %
